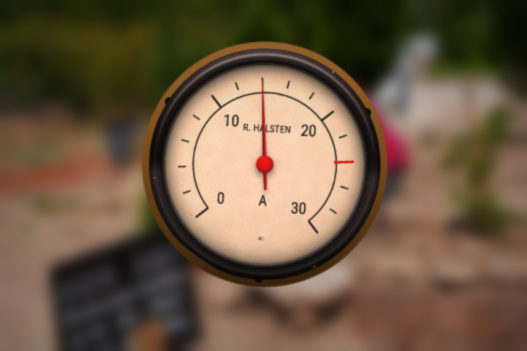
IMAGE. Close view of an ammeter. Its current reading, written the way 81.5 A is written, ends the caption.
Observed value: 14 A
